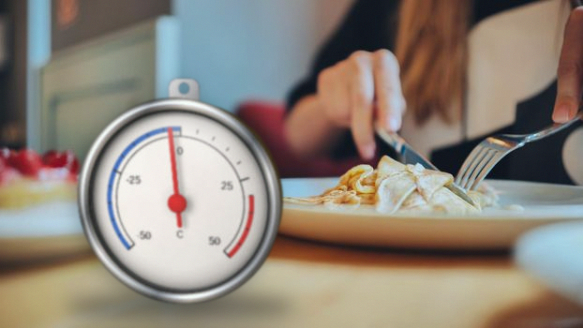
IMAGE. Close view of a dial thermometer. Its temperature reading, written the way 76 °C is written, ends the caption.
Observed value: -2.5 °C
